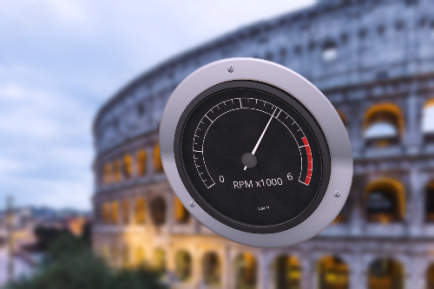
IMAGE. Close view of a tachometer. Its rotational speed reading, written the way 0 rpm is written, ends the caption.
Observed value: 3900 rpm
